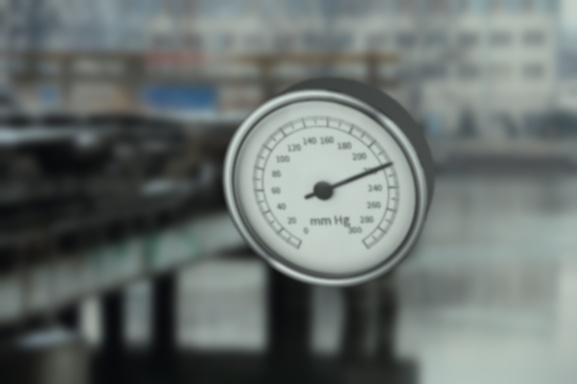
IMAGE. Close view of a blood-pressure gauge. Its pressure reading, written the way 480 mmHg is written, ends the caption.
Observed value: 220 mmHg
